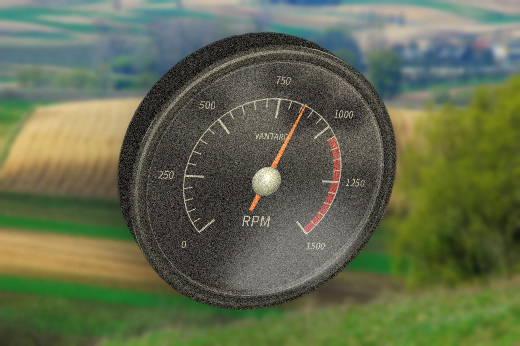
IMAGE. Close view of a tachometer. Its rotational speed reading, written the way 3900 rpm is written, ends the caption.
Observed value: 850 rpm
